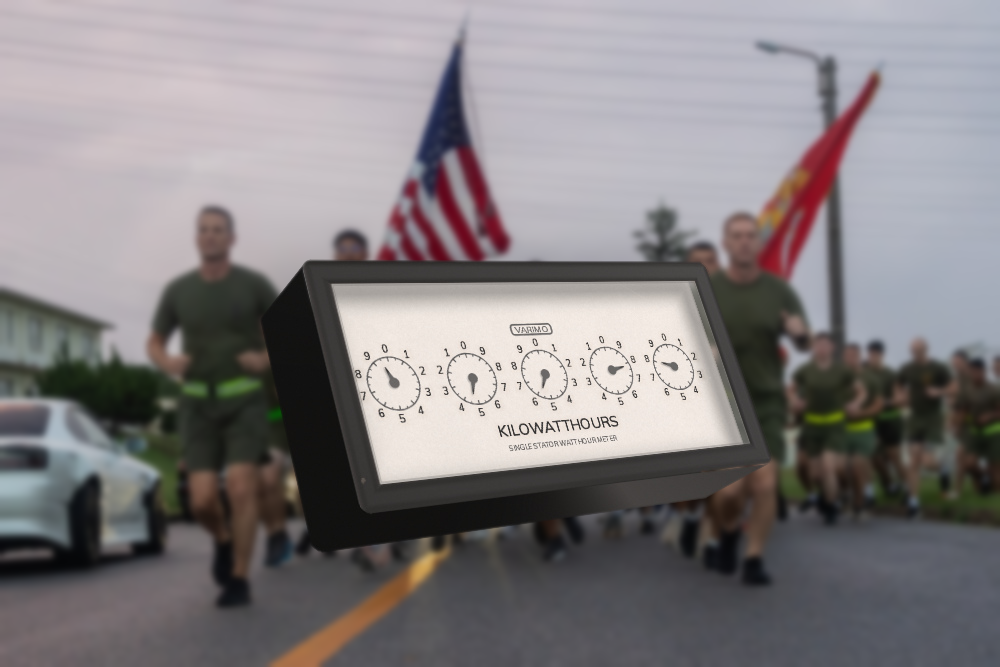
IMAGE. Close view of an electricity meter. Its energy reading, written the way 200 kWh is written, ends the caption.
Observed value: 94578 kWh
